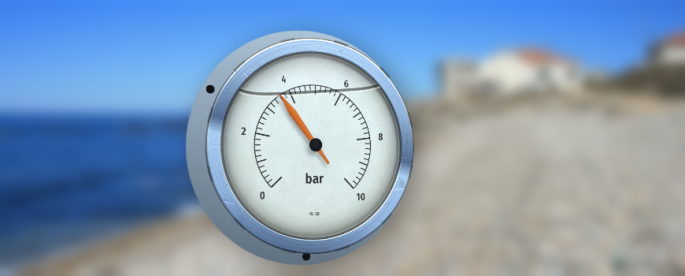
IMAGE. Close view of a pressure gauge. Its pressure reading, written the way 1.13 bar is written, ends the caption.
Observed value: 3.6 bar
